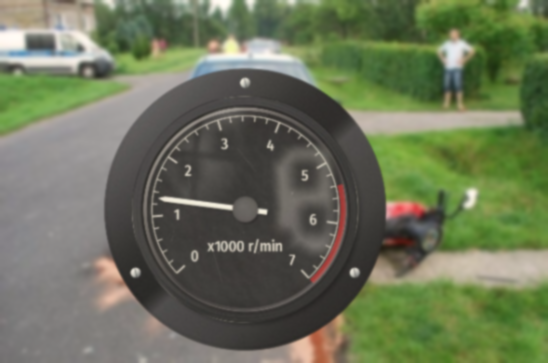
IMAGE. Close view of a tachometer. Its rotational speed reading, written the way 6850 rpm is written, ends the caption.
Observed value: 1300 rpm
